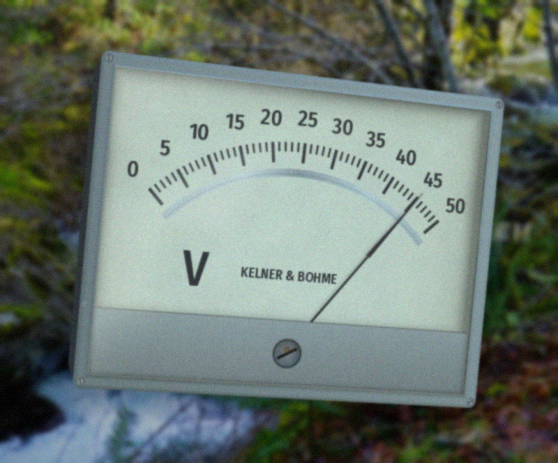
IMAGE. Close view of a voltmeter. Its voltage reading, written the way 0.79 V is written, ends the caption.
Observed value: 45 V
